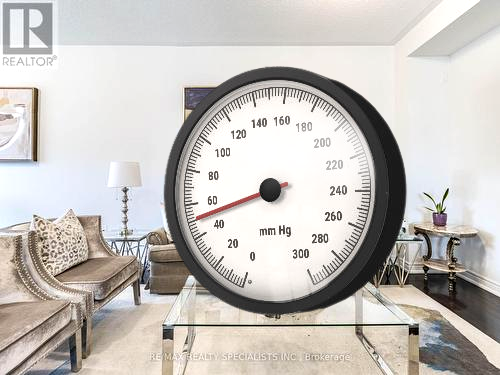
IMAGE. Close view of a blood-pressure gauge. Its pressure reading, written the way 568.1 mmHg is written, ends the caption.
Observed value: 50 mmHg
